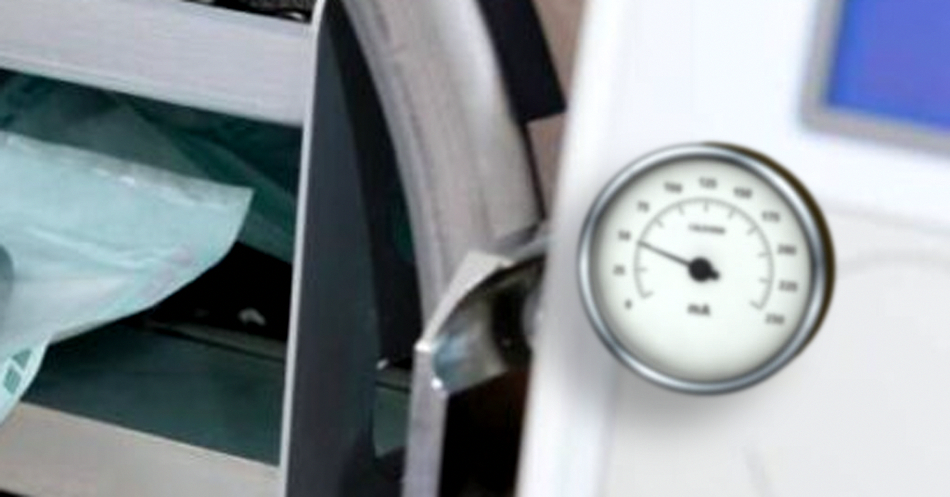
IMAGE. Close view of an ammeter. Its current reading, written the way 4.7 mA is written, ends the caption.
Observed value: 50 mA
